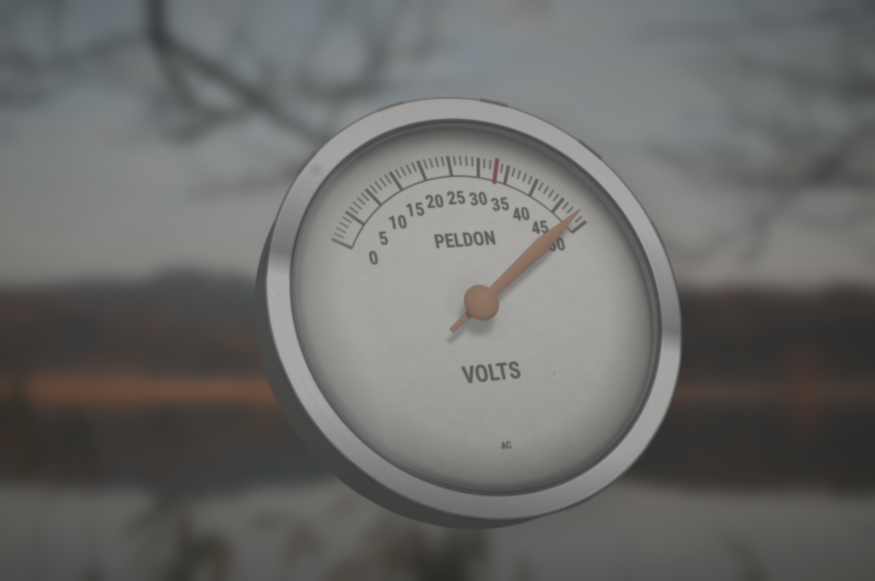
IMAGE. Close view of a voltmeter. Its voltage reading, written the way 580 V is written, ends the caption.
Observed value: 48 V
